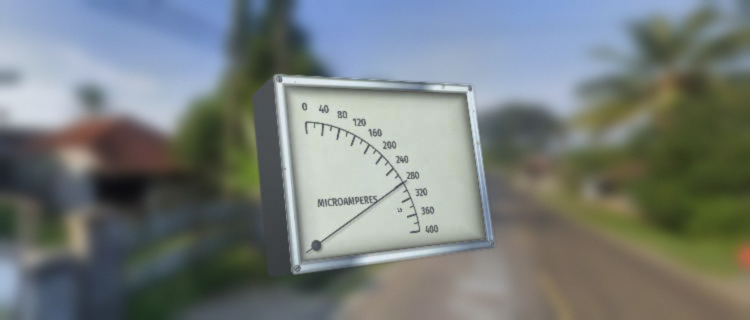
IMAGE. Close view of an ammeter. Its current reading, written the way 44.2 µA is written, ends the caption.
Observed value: 280 µA
